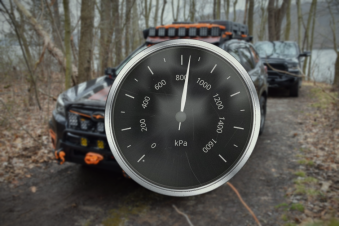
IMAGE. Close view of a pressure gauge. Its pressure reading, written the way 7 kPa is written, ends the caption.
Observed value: 850 kPa
